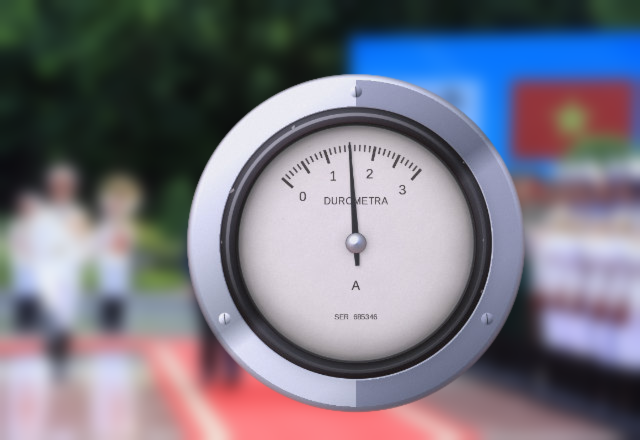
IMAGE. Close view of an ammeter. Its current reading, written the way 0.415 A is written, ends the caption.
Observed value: 1.5 A
